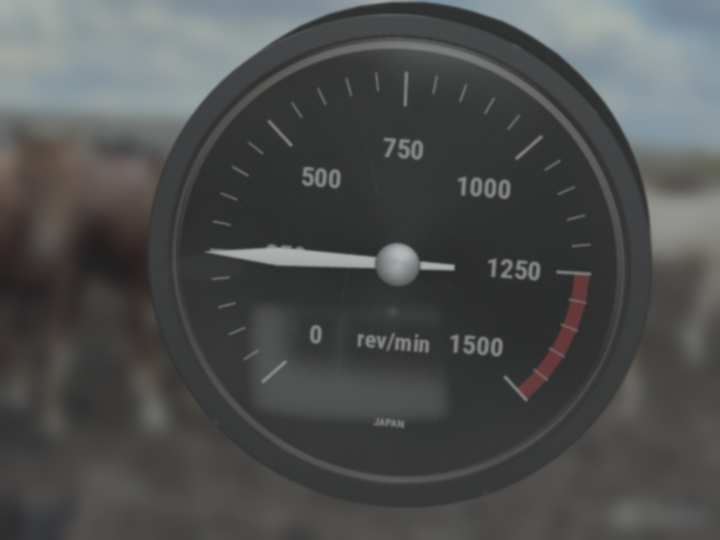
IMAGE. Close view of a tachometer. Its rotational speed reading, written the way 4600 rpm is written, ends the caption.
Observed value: 250 rpm
